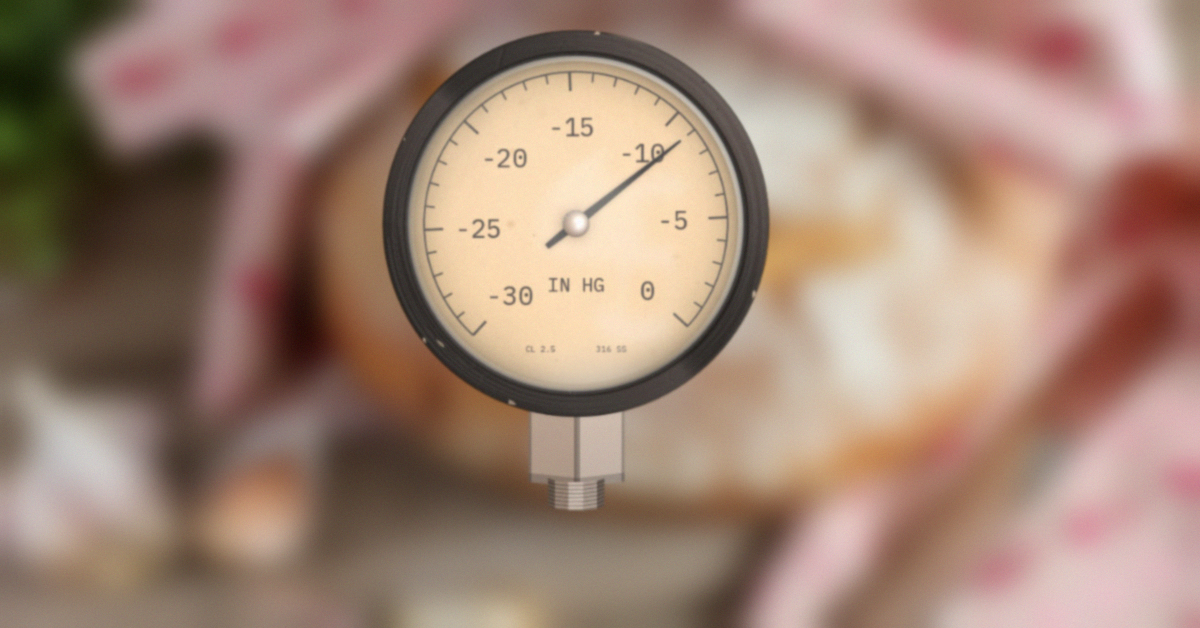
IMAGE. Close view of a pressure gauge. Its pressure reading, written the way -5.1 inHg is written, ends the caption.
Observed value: -9 inHg
